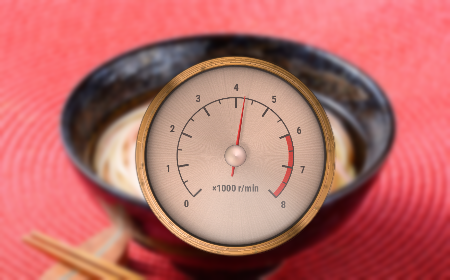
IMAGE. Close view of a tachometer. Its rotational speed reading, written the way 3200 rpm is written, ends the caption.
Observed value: 4250 rpm
